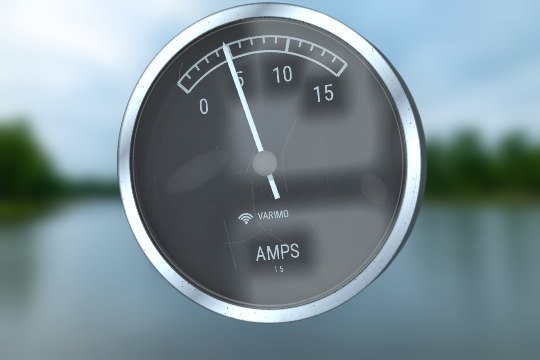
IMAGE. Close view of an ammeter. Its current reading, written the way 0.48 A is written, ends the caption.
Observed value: 5 A
